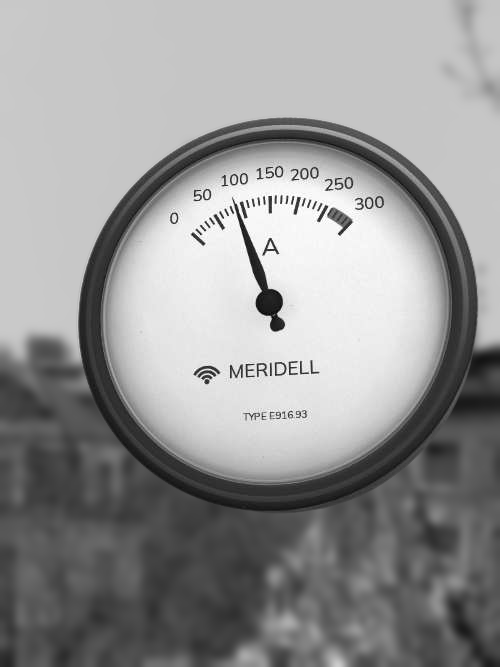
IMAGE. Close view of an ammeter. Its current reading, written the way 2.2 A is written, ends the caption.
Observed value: 90 A
